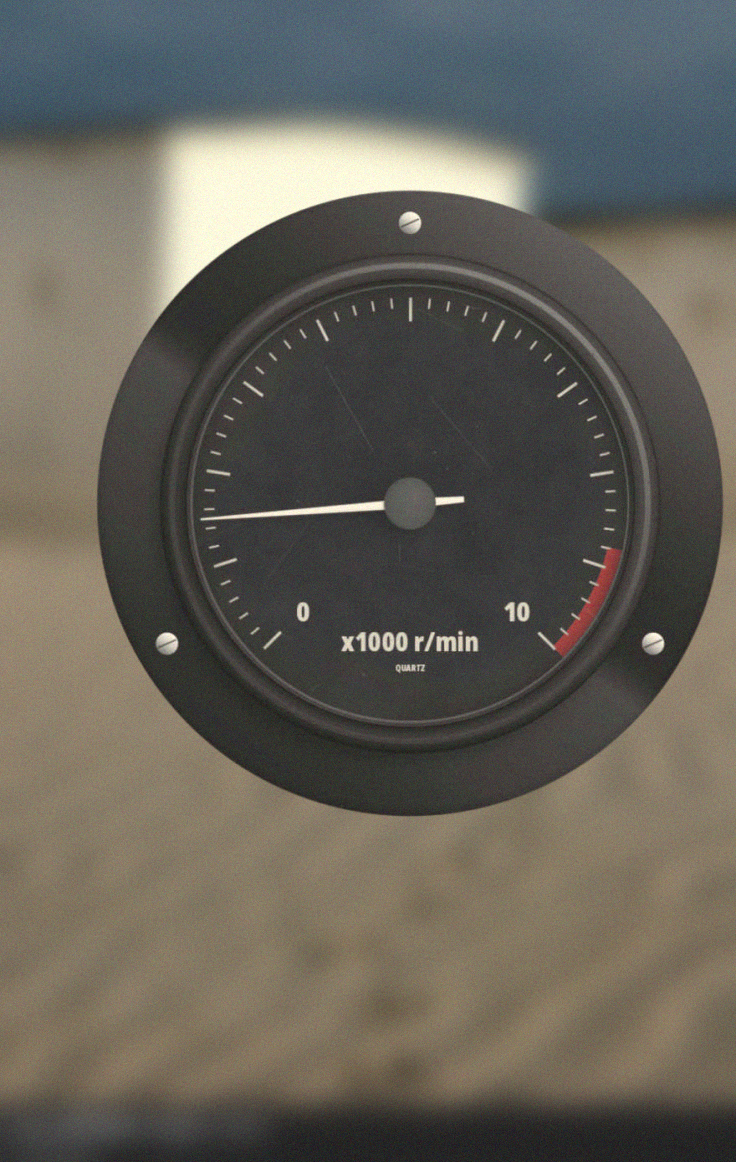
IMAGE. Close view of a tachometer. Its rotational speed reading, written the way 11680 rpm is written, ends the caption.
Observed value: 1500 rpm
